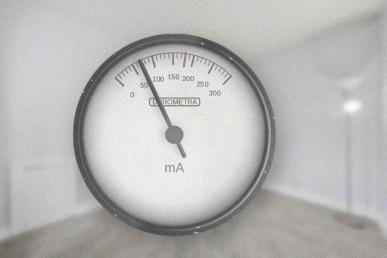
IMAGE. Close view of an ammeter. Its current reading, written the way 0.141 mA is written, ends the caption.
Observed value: 70 mA
